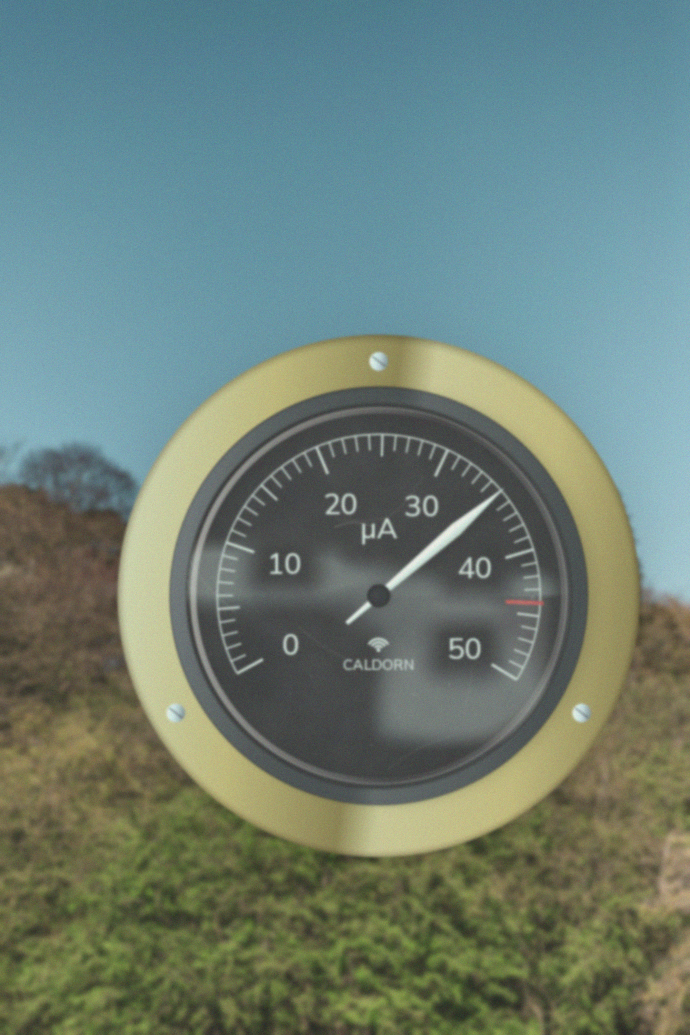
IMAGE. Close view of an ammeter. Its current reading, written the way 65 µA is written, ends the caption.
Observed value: 35 µA
